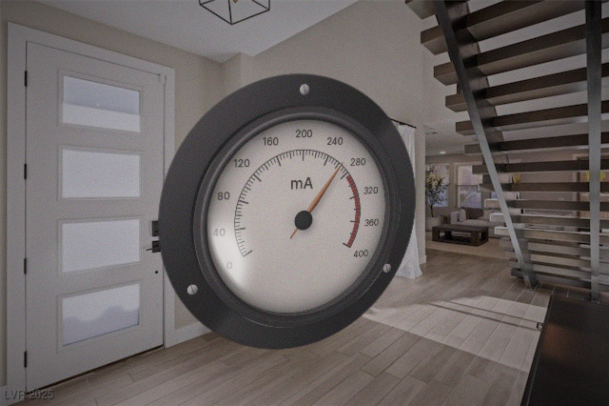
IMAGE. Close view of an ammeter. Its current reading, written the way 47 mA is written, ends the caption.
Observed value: 260 mA
